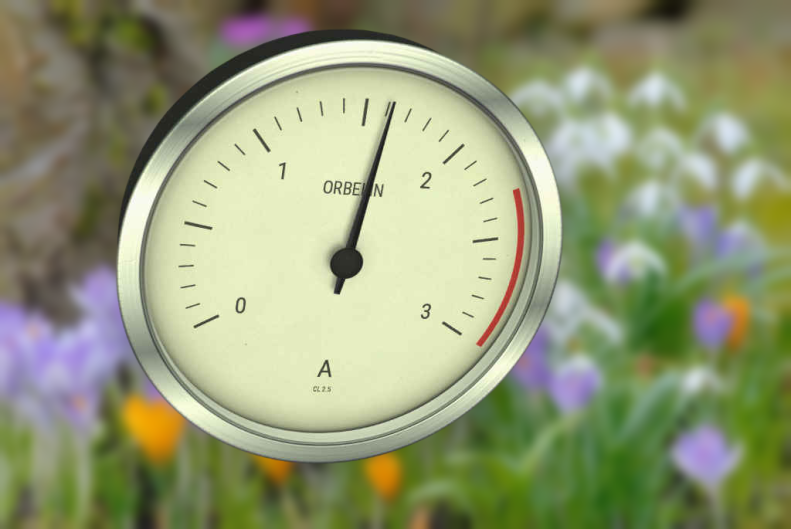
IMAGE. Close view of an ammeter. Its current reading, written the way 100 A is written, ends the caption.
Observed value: 1.6 A
